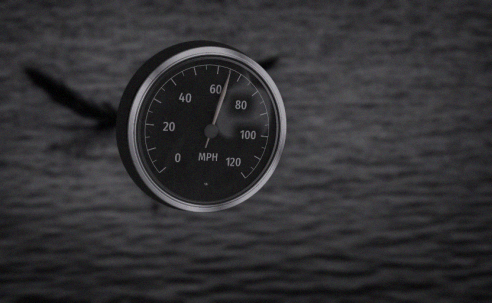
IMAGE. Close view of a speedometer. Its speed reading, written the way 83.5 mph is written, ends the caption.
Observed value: 65 mph
